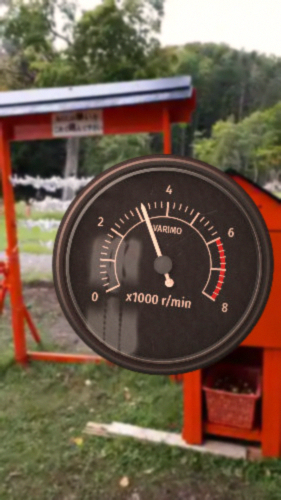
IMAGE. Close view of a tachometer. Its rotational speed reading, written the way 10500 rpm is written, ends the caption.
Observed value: 3200 rpm
